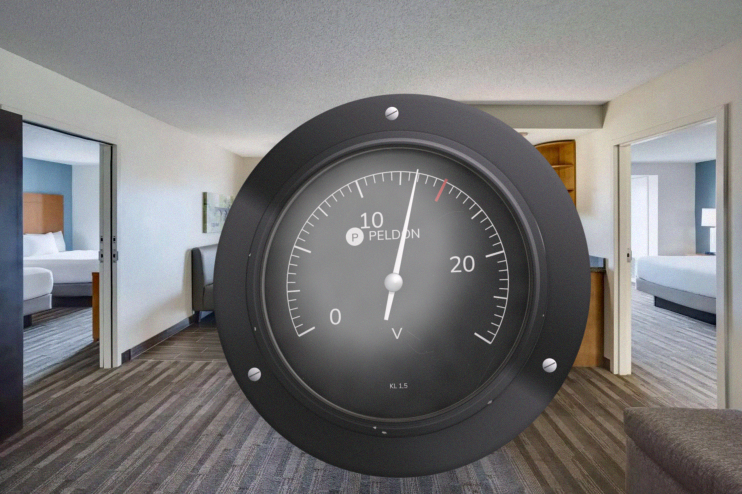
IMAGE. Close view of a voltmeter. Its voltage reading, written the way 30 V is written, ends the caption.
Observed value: 13.5 V
